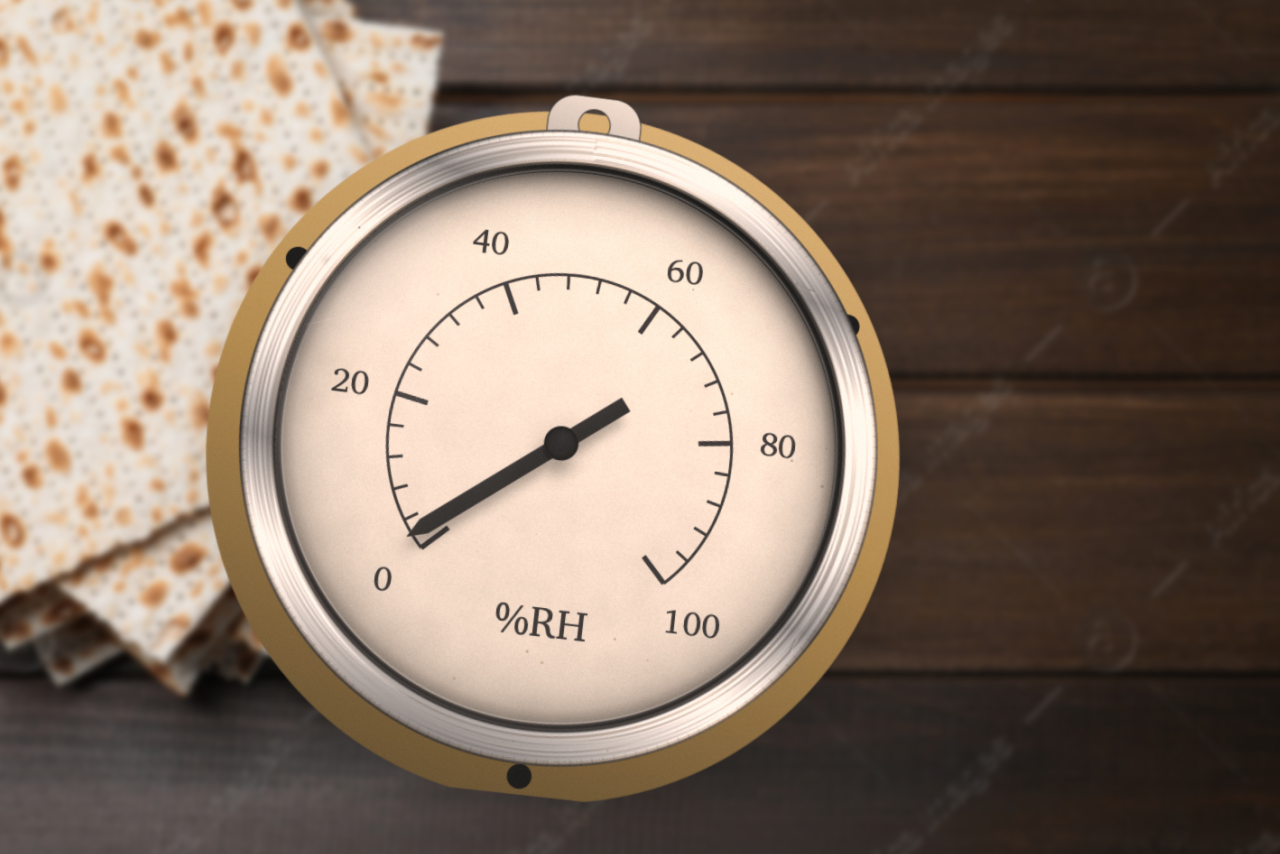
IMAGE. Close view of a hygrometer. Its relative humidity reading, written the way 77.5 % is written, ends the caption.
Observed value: 2 %
